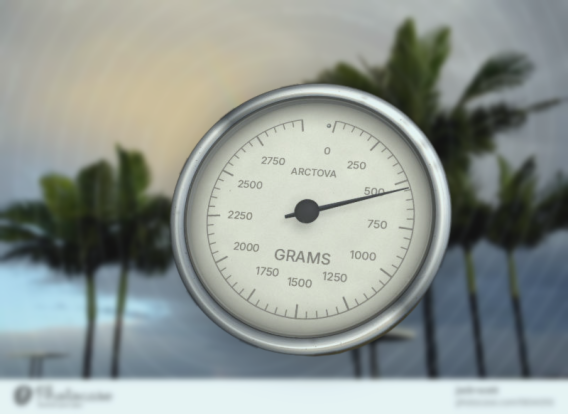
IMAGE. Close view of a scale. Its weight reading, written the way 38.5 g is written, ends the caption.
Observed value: 550 g
